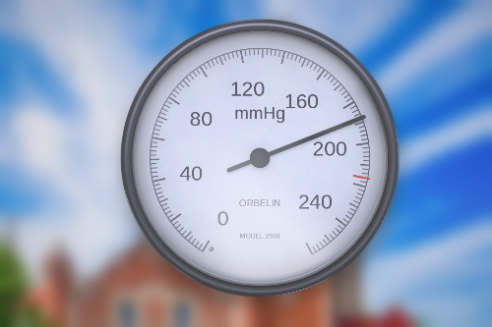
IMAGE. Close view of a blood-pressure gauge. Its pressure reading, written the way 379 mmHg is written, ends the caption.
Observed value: 188 mmHg
